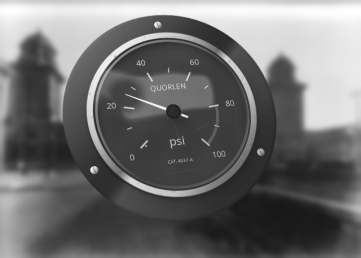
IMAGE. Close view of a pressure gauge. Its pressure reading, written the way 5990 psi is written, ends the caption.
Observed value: 25 psi
